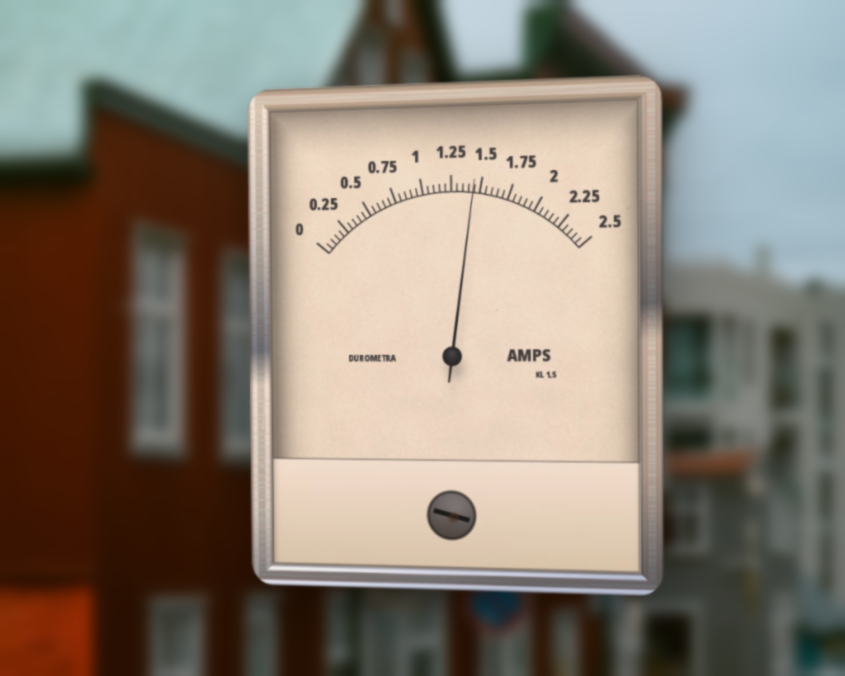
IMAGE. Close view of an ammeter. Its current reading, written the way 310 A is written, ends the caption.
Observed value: 1.45 A
